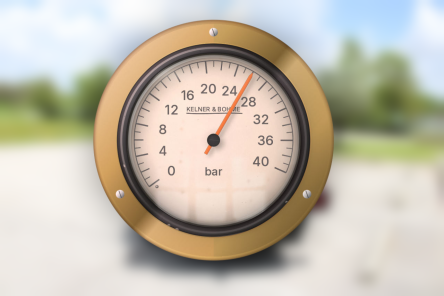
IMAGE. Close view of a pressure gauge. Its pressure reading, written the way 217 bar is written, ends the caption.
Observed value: 26 bar
